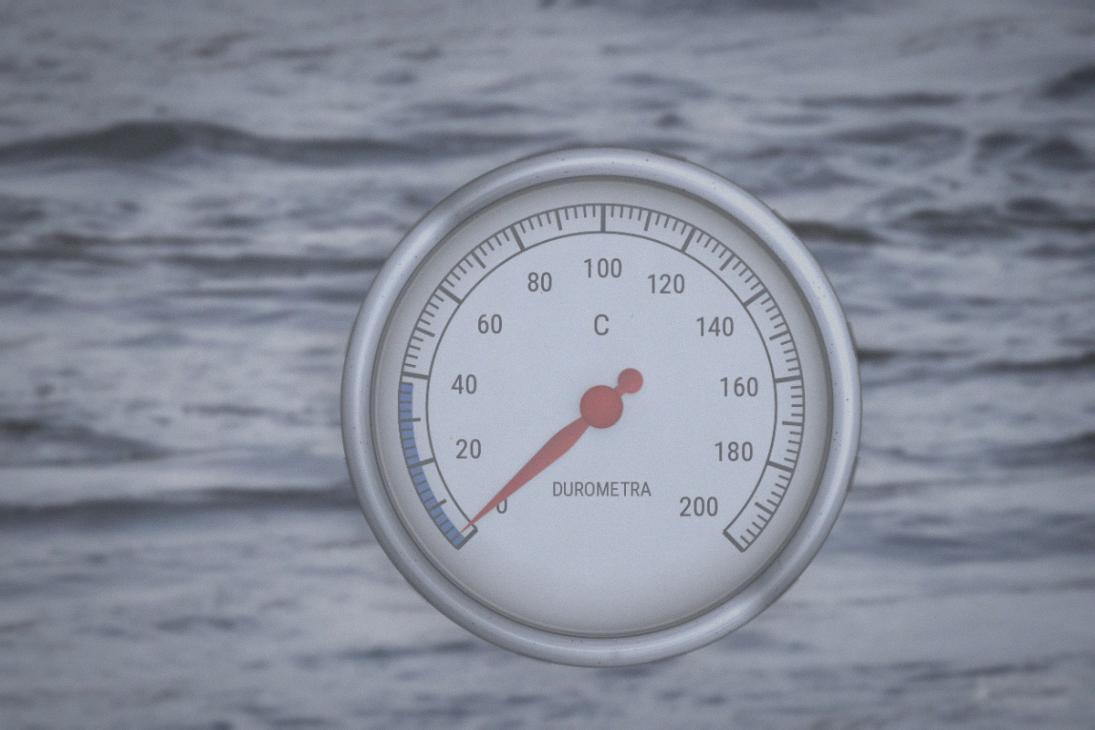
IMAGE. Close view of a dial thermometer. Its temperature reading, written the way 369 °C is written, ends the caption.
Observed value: 2 °C
